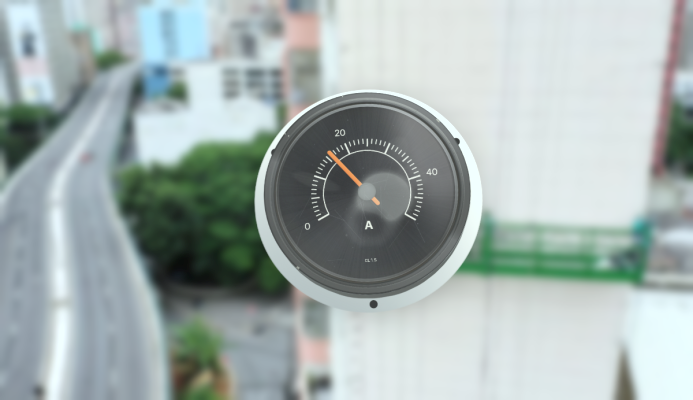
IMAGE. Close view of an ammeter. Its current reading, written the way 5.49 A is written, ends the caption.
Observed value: 16 A
